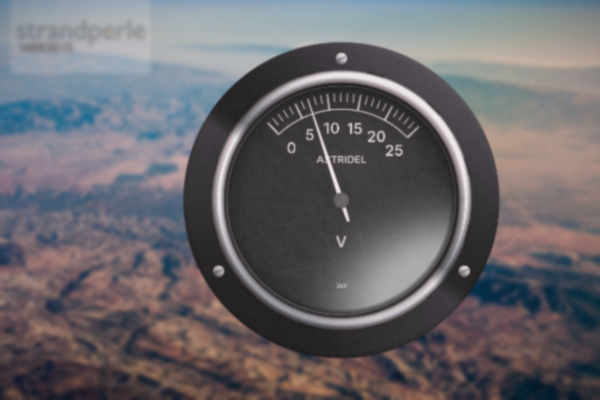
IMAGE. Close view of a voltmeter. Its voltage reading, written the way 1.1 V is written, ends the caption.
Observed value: 7 V
